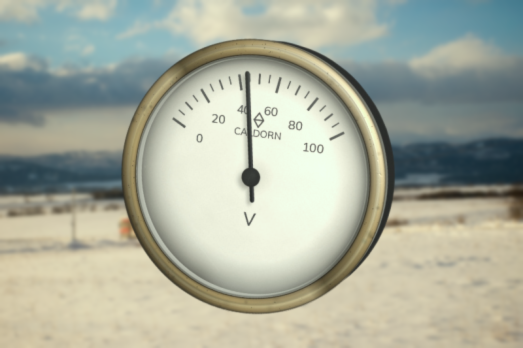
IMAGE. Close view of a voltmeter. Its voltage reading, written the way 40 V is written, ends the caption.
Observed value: 45 V
